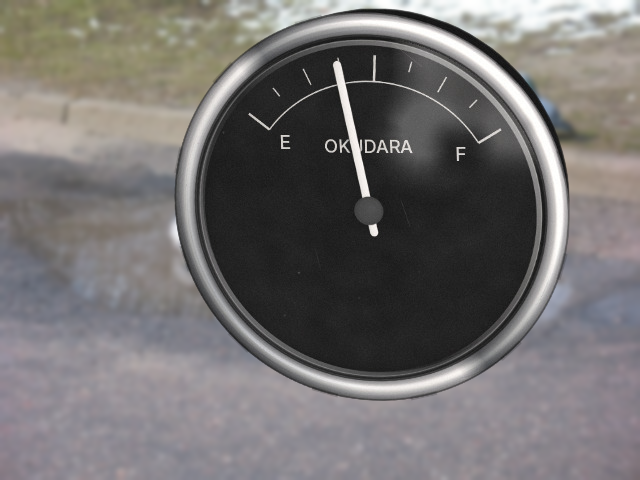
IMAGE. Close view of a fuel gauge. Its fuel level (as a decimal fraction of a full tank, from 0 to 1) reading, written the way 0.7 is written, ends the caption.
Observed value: 0.375
